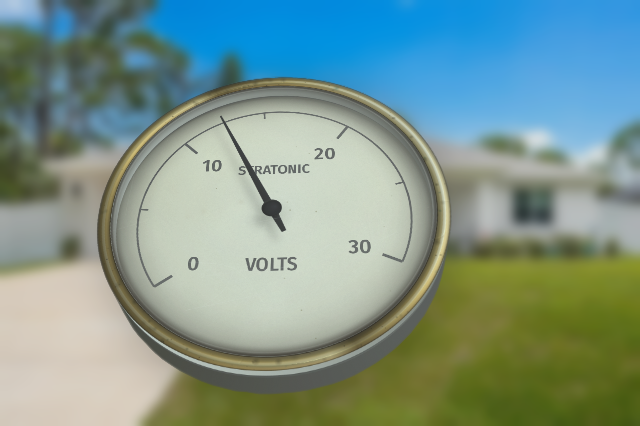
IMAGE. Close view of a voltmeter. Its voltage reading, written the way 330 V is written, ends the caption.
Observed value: 12.5 V
